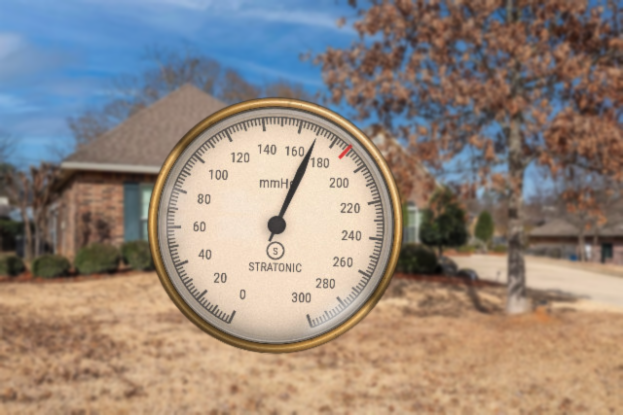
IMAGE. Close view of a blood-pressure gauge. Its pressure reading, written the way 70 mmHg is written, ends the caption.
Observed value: 170 mmHg
